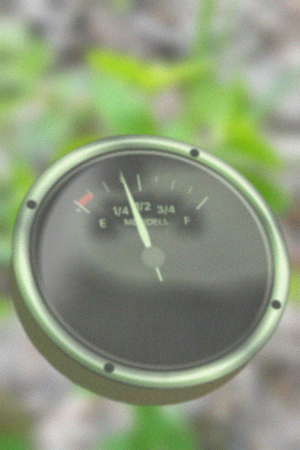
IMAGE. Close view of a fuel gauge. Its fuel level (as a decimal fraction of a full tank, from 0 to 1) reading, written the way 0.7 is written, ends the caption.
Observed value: 0.375
